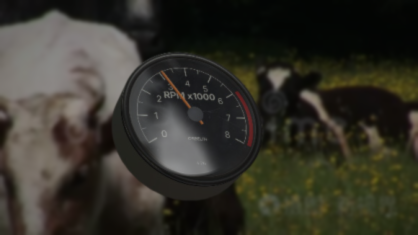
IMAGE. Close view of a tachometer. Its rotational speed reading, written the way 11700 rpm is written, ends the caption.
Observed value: 3000 rpm
